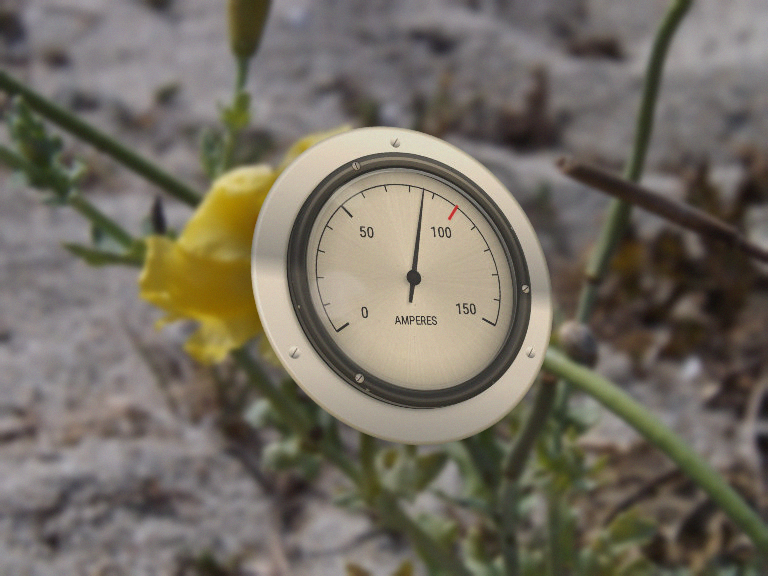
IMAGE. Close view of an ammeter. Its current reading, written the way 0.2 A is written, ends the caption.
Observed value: 85 A
